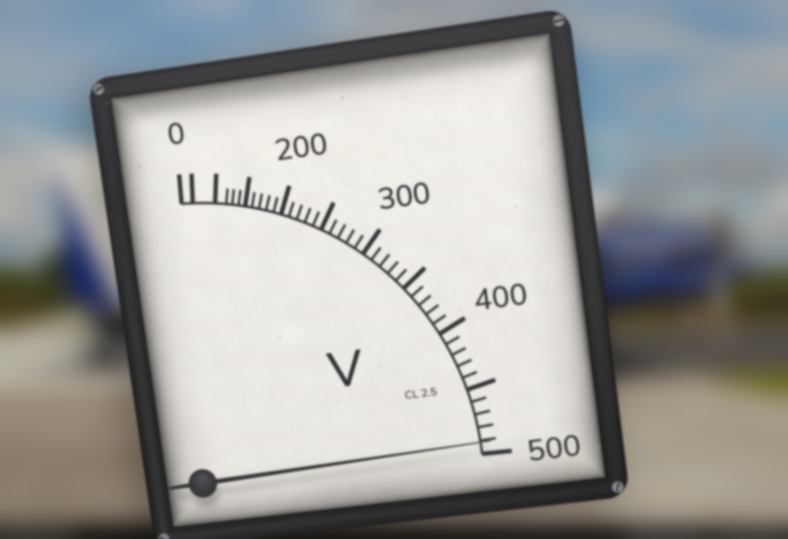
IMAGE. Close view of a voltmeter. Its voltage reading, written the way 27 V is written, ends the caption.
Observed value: 490 V
